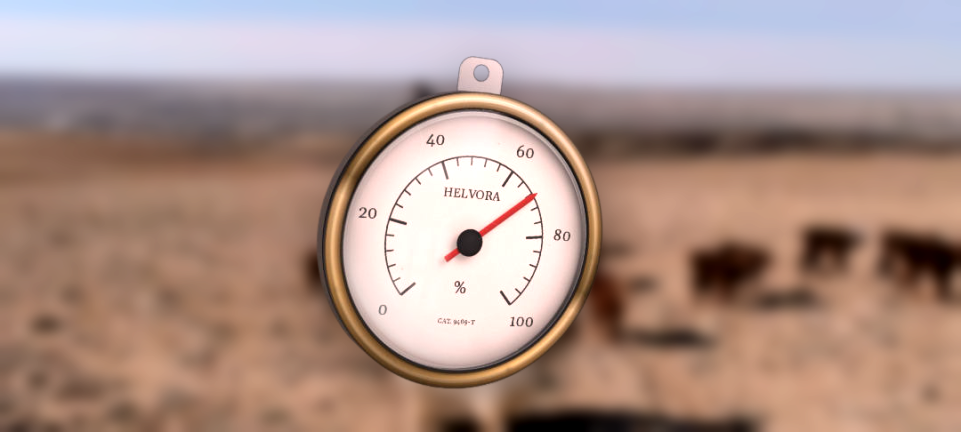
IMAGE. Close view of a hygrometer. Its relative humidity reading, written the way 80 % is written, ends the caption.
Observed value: 68 %
